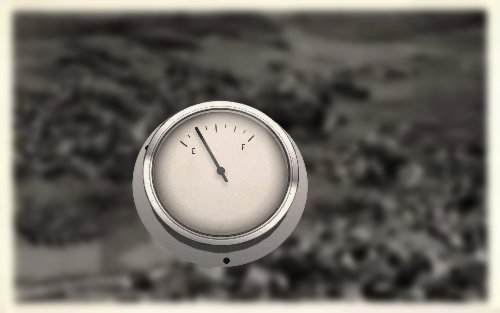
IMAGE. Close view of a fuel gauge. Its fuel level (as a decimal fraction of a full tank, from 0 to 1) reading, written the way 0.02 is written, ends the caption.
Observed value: 0.25
